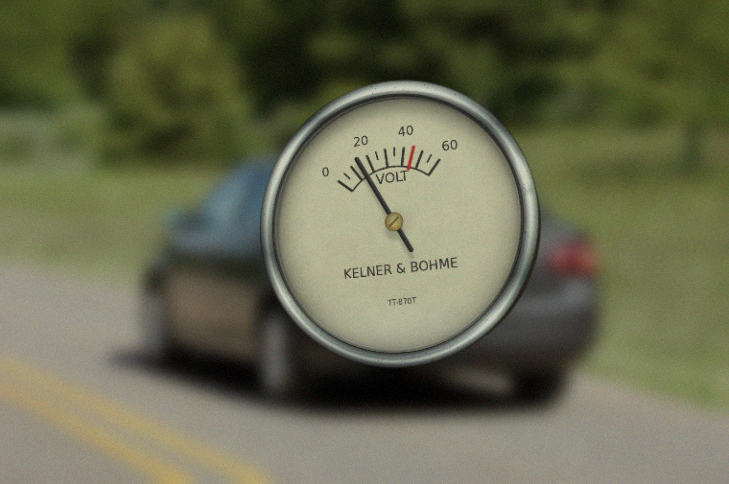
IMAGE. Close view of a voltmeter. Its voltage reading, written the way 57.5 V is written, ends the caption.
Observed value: 15 V
